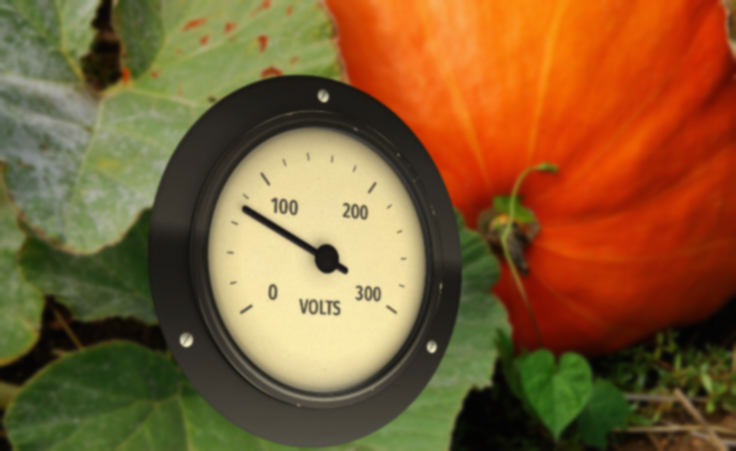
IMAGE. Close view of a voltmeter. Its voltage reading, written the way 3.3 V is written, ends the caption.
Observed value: 70 V
